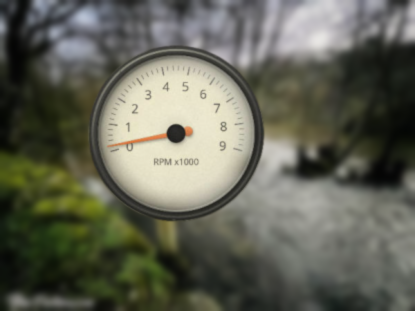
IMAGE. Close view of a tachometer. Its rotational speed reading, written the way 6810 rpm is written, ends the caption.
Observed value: 200 rpm
